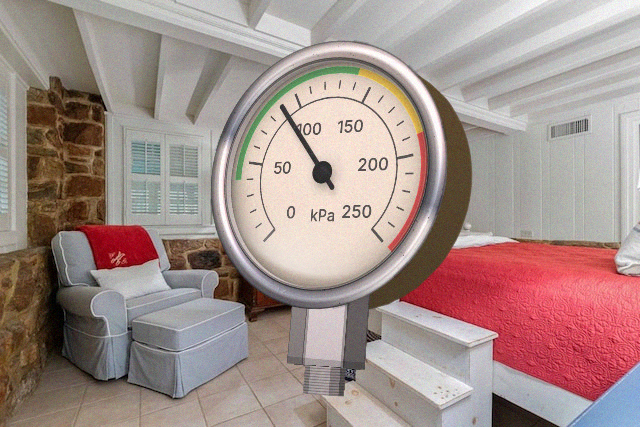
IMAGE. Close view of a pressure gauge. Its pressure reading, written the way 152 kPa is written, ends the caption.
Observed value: 90 kPa
